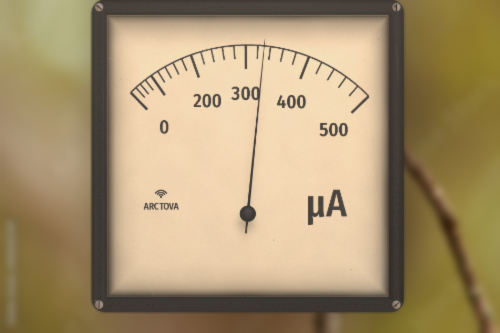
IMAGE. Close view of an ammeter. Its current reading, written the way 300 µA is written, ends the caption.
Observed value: 330 µA
